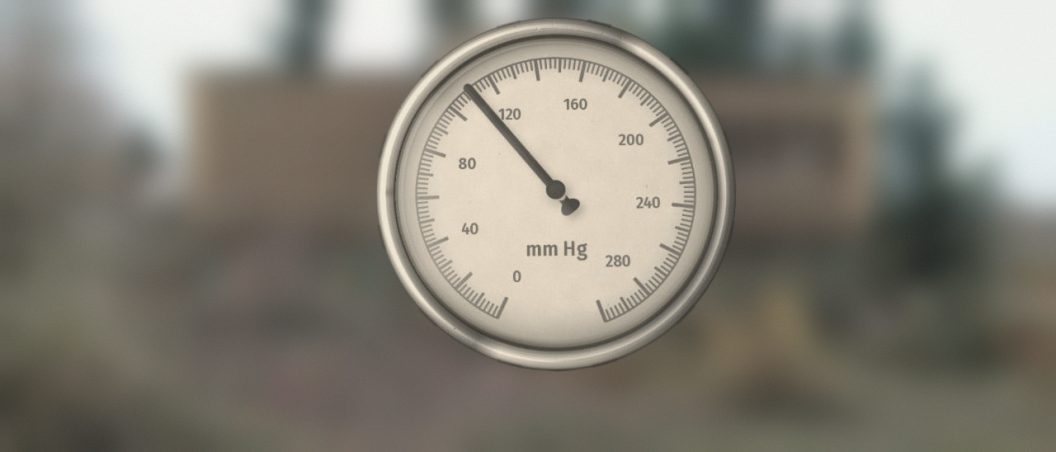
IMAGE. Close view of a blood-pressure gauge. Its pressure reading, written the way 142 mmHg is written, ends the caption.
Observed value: 110 mmHg
